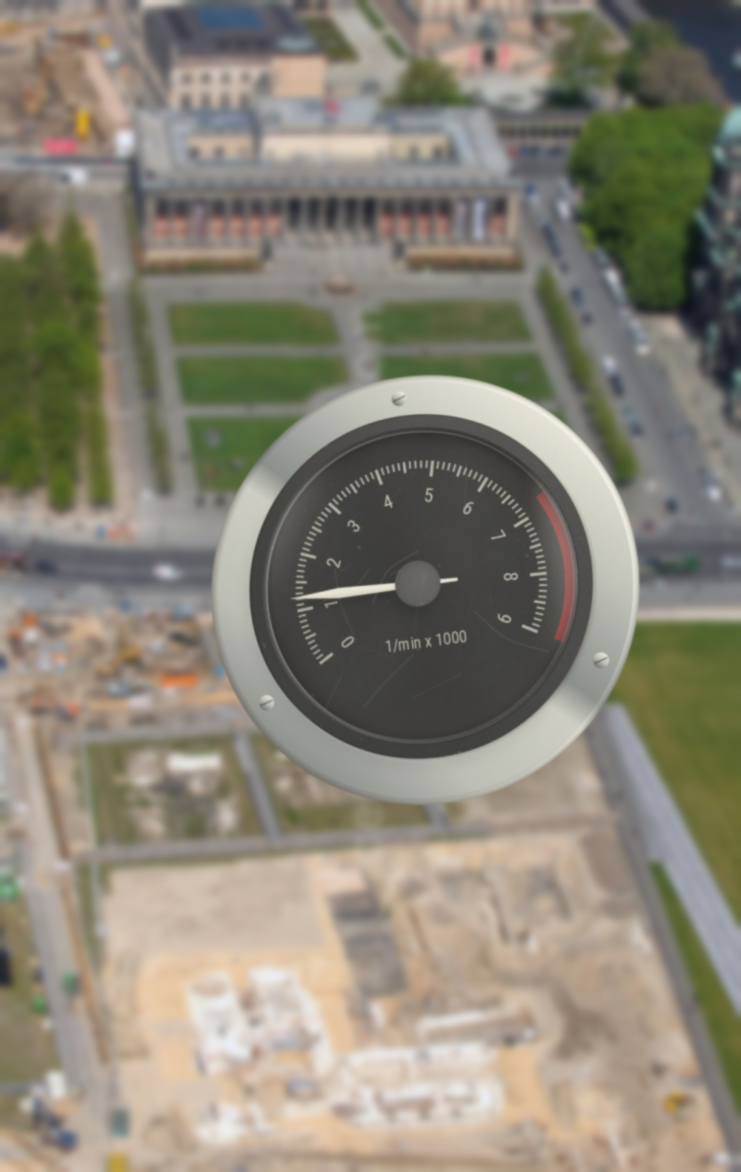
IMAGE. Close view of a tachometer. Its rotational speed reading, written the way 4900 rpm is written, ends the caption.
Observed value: 1200 rpm
